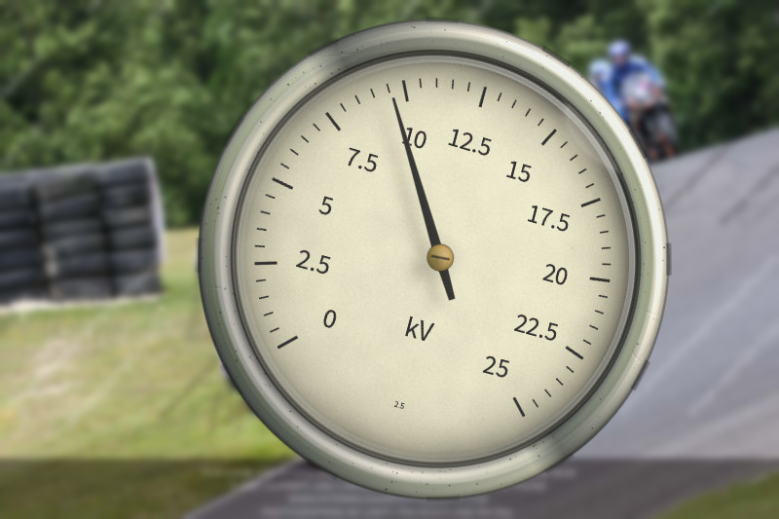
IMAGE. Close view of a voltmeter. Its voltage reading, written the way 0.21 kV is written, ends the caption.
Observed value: 9.5 kV
